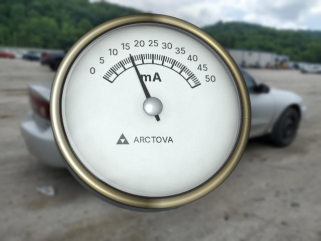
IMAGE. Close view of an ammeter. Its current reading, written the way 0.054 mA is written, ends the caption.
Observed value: 15 mA
